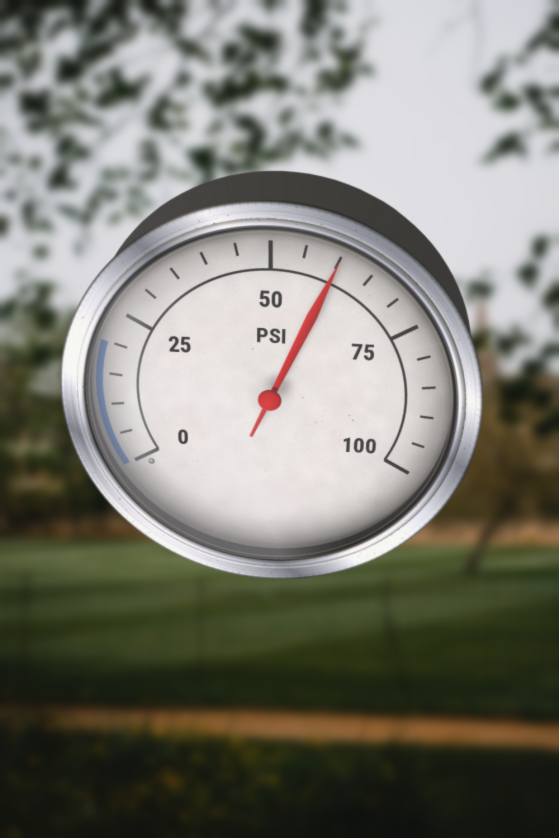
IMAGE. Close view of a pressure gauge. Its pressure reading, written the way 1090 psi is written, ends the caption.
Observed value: 60 psi
